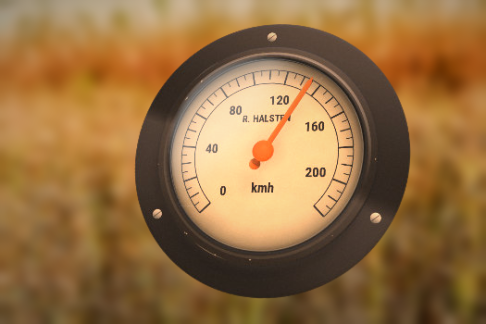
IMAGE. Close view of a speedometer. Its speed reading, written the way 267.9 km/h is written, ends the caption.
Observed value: 135 km/h
